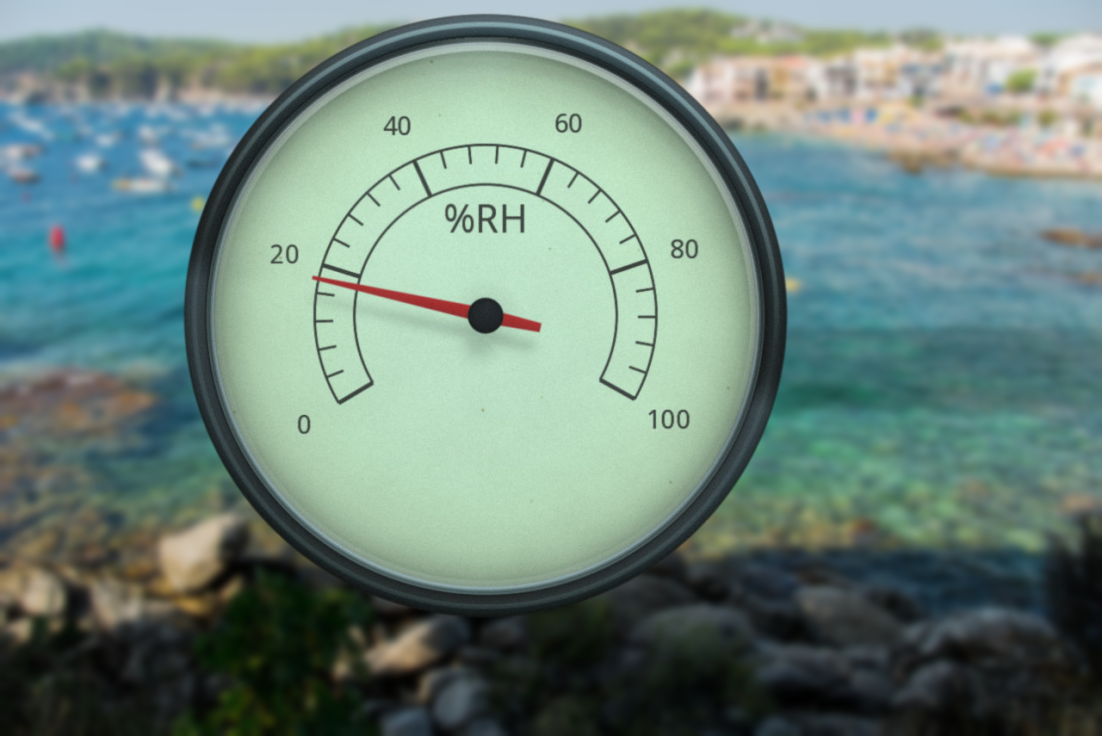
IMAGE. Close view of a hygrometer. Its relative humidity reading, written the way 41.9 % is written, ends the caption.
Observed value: 18 %
